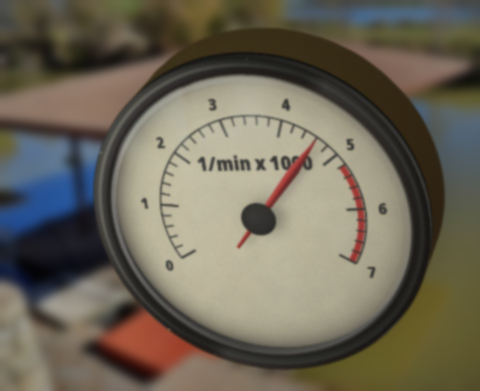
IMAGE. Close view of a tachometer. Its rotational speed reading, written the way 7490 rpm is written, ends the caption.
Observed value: 4600 rpm
